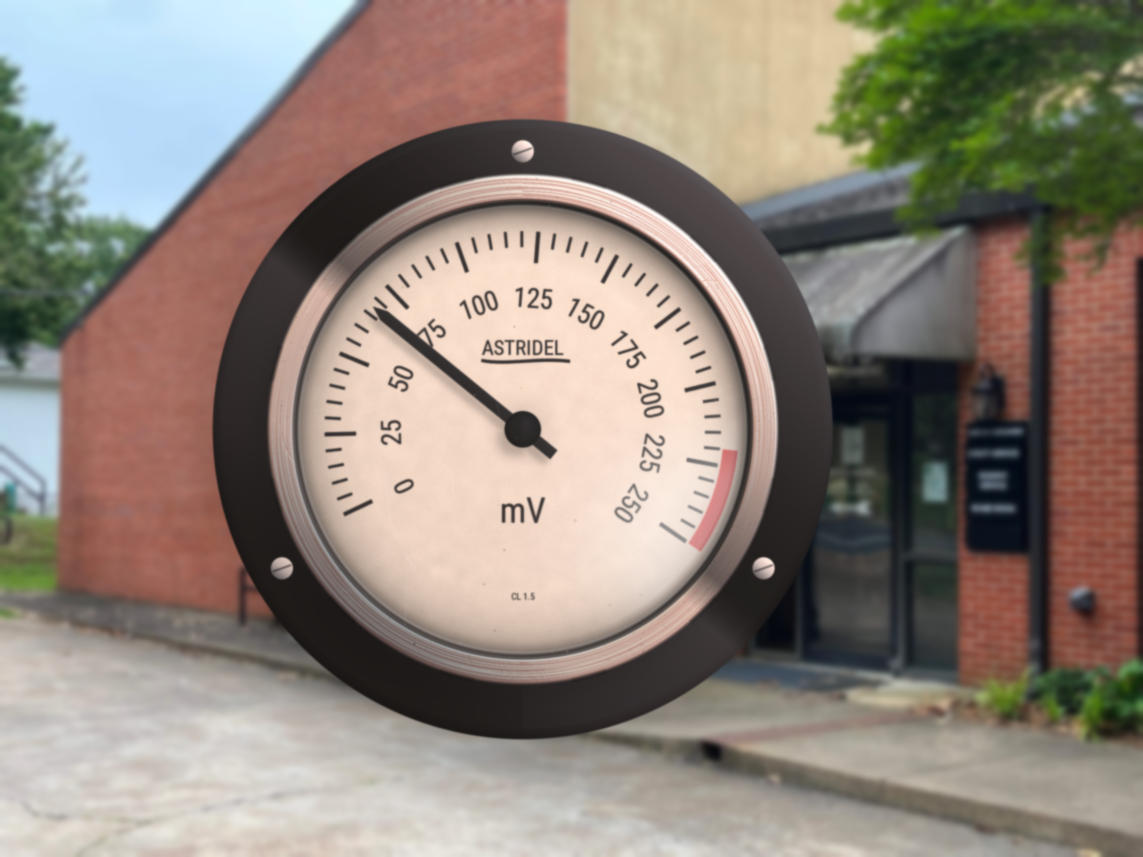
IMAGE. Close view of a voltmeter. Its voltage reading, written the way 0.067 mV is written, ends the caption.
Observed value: 67.5 mV
